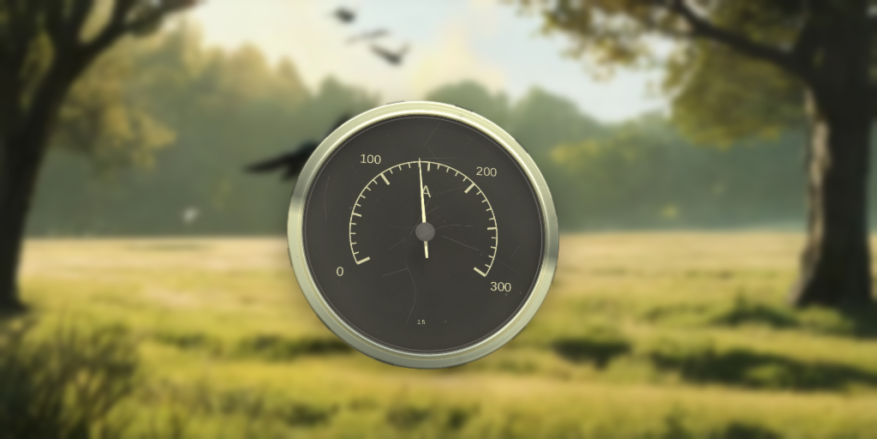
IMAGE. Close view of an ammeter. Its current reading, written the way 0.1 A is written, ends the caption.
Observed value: 140 A
